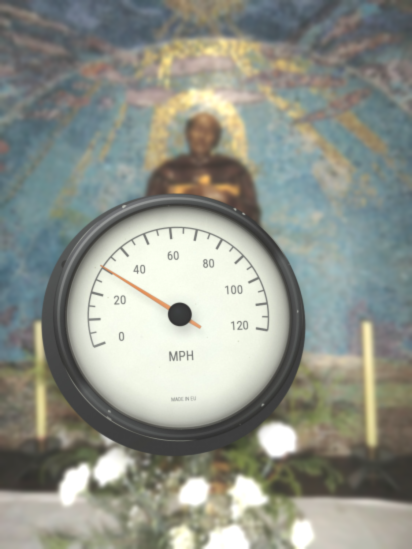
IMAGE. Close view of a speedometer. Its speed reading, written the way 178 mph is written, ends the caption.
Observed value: 30 mph
